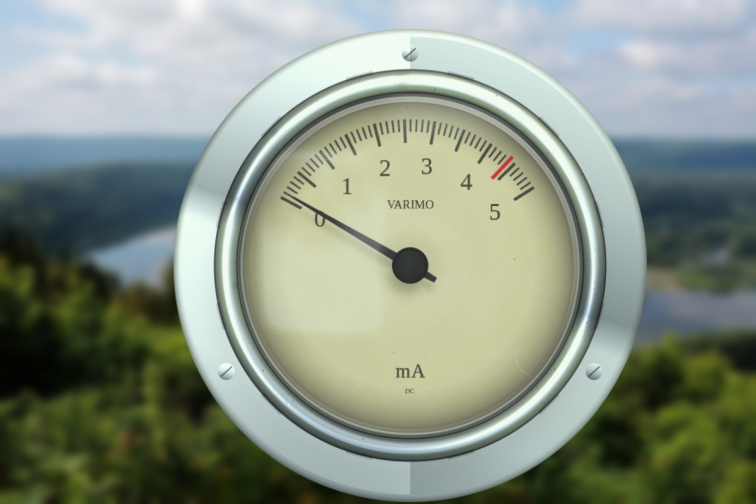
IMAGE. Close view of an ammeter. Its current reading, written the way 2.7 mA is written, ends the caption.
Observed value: 0.1 mA
